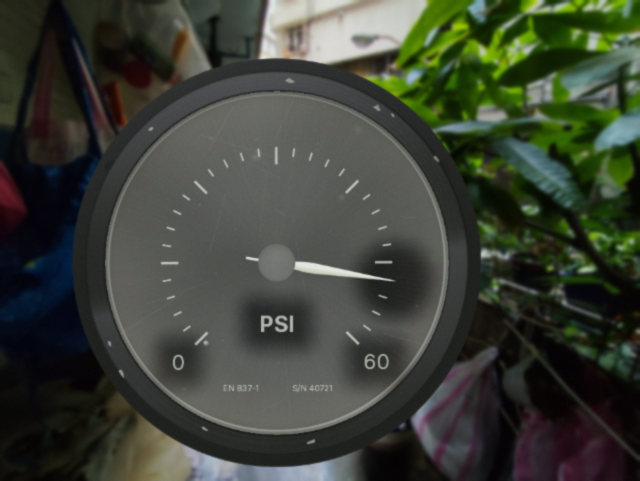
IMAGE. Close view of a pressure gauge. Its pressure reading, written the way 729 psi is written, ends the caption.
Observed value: 52 psi
